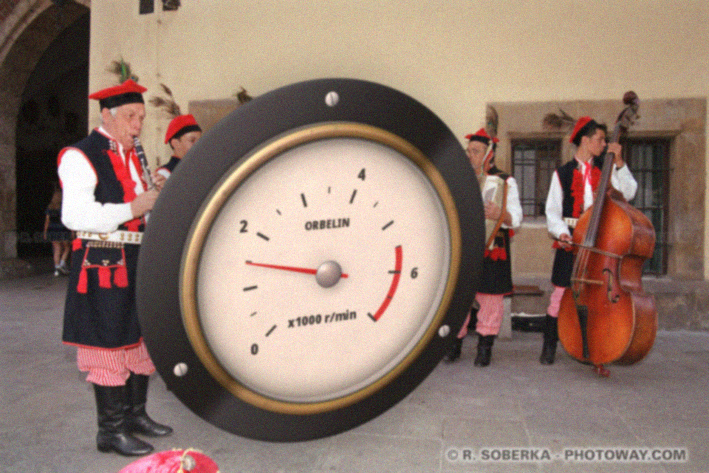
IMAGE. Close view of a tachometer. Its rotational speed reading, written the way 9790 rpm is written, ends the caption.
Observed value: 1500 rpm
